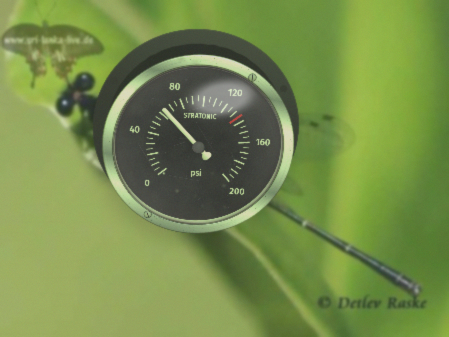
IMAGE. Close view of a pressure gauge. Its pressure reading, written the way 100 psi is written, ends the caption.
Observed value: 65 psi
